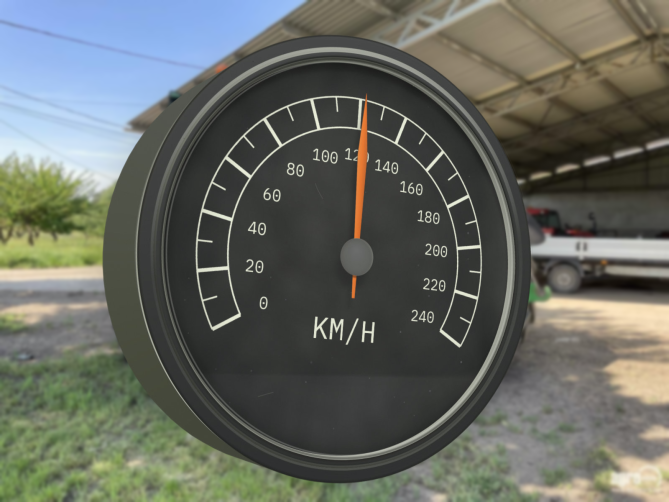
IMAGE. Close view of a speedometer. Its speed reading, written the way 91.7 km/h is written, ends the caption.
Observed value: 120 km/h
